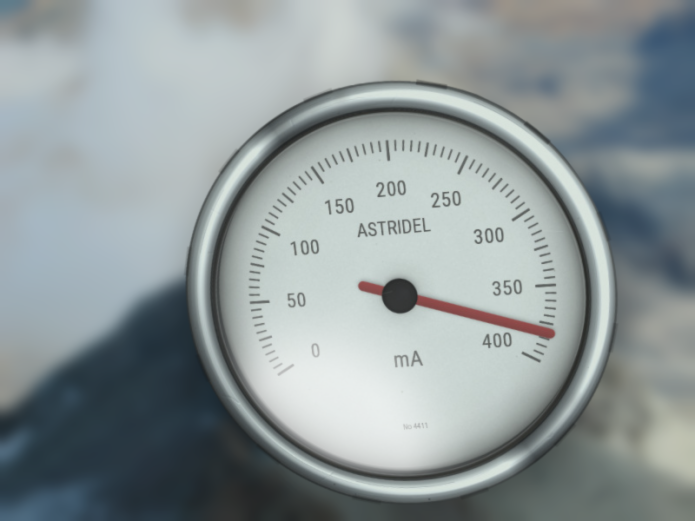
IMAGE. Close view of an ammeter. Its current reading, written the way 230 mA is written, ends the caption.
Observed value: 380 mA
